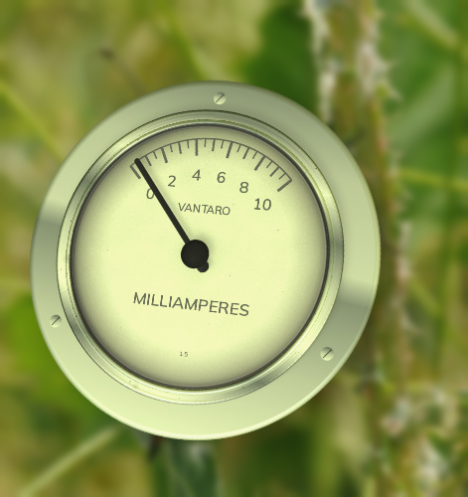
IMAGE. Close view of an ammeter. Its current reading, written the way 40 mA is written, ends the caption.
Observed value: 0.5 mA
